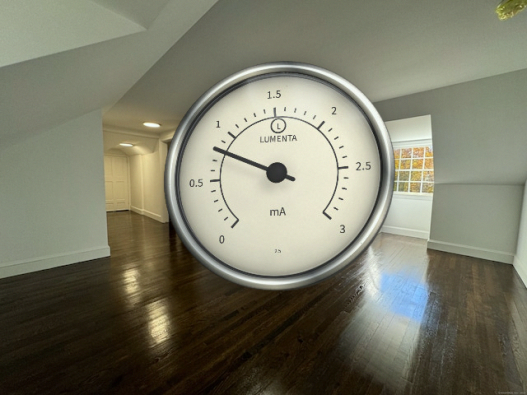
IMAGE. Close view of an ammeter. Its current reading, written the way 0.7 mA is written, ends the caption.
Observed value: 0.8 mA
